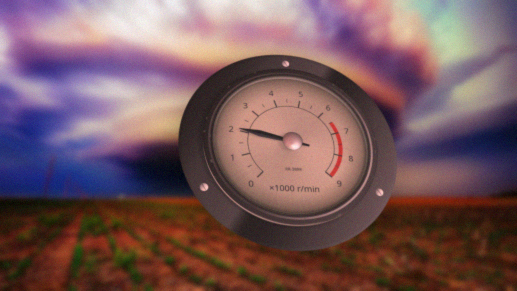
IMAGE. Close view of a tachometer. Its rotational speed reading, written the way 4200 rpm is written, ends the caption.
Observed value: 2000 rpm
